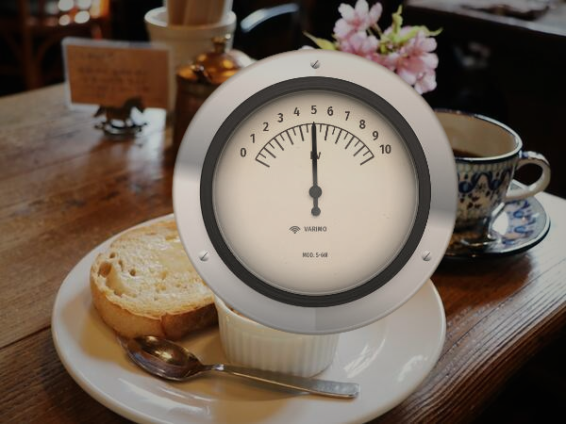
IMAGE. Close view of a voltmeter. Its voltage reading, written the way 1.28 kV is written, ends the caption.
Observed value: 5 kV
